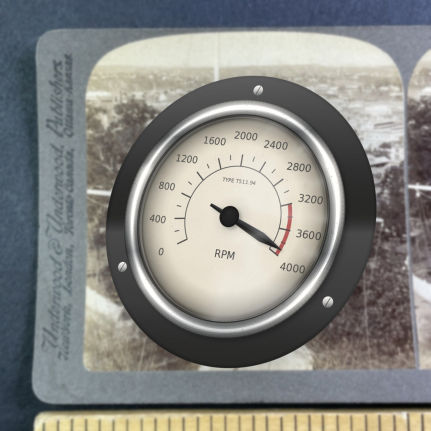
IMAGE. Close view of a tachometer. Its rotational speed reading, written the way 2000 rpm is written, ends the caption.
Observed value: 3900 rpm
